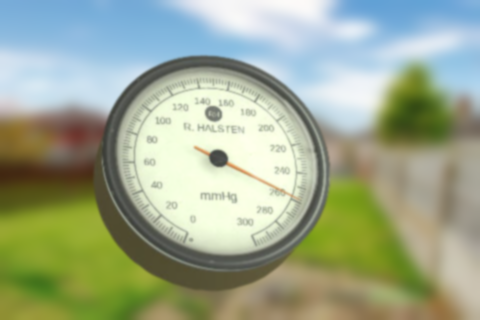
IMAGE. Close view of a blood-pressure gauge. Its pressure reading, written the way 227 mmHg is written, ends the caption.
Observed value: 260 mmHg
